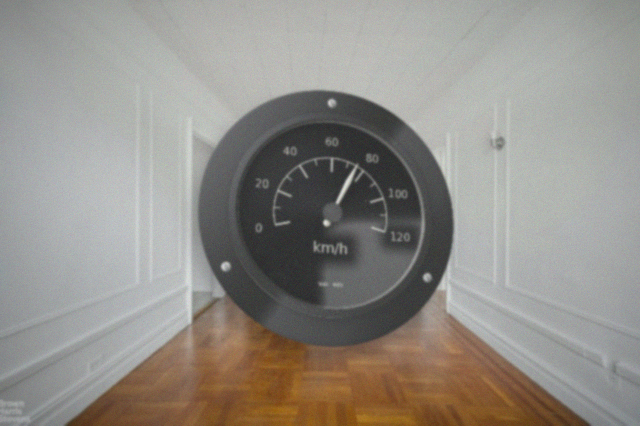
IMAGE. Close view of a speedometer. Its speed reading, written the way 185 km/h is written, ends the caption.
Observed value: 75 km/h
